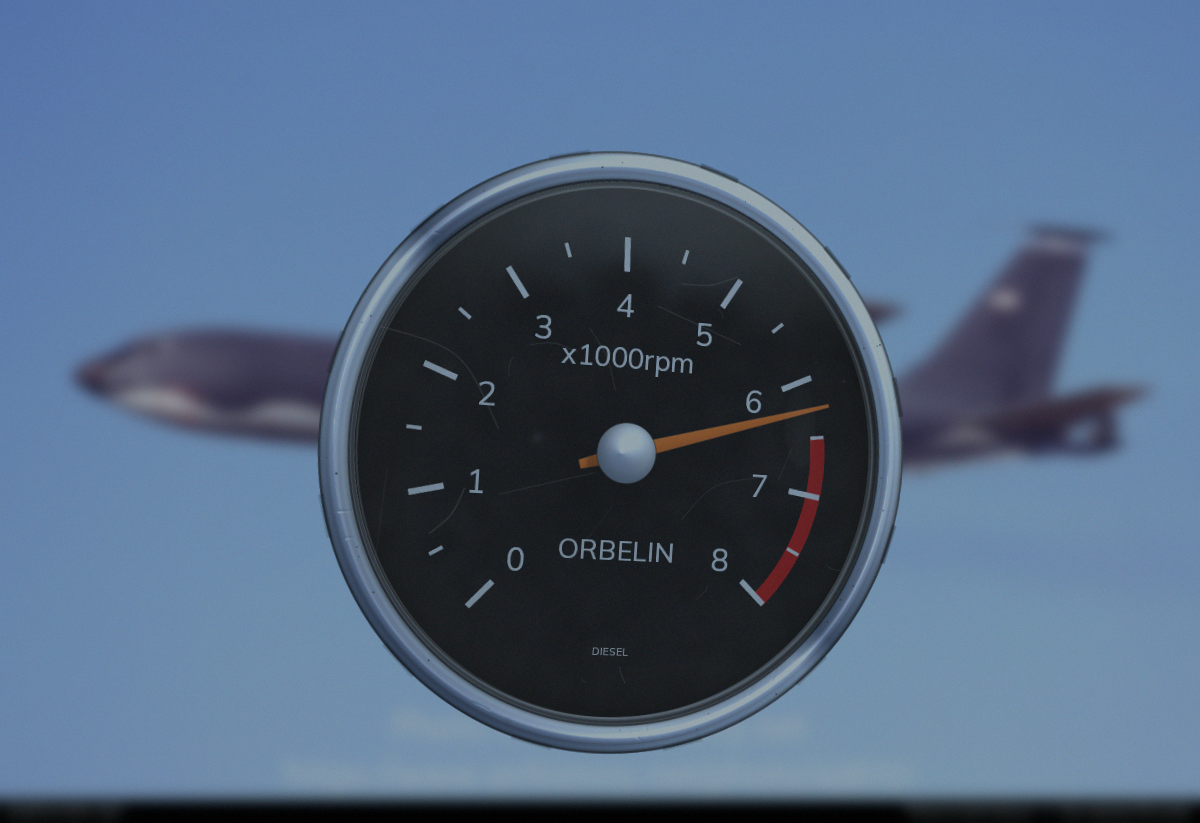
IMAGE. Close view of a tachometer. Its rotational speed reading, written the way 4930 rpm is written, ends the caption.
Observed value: 6250 rpm
